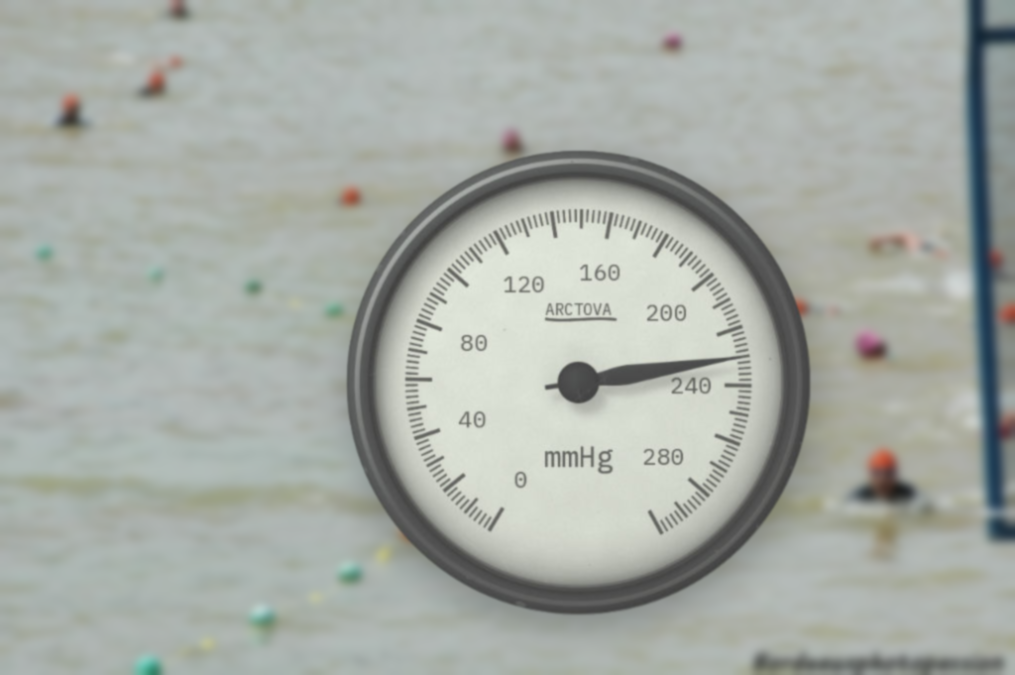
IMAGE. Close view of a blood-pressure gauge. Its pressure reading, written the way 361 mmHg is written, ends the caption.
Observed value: 230 mmHg
